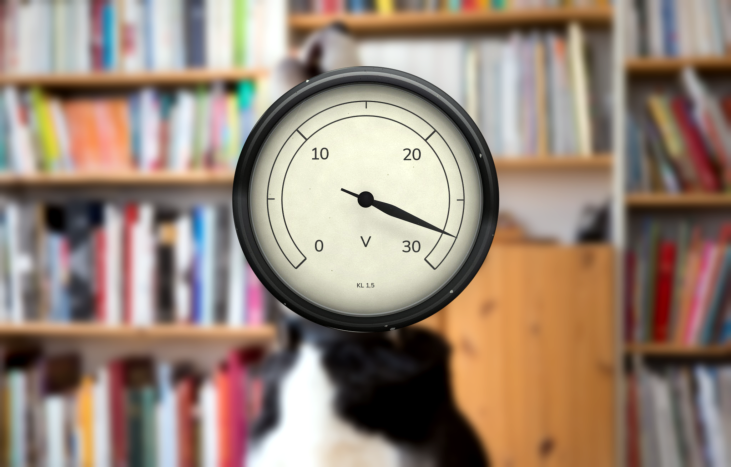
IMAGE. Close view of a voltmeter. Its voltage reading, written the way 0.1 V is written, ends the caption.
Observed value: 27.5 V
